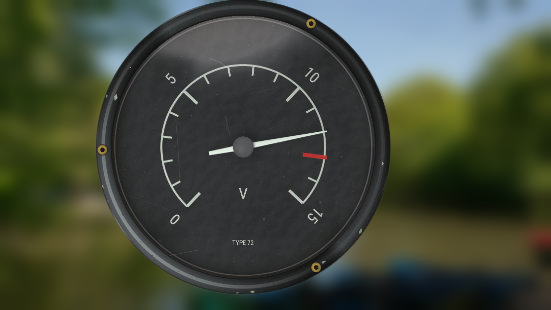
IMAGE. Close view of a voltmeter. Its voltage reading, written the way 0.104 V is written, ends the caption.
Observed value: 12 V
